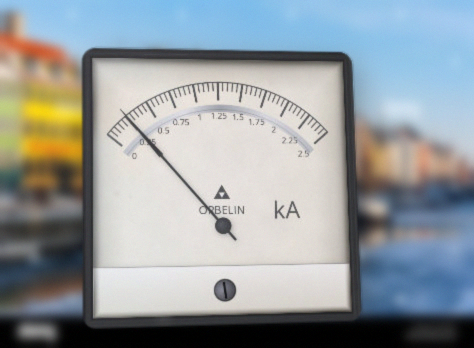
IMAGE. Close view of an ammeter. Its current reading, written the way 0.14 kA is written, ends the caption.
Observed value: 0.25 kA
